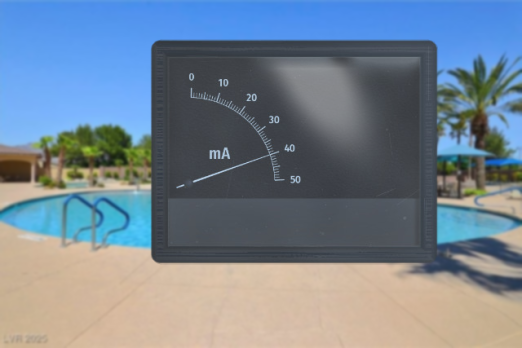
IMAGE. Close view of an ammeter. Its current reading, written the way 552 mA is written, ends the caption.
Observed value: 40 mA
